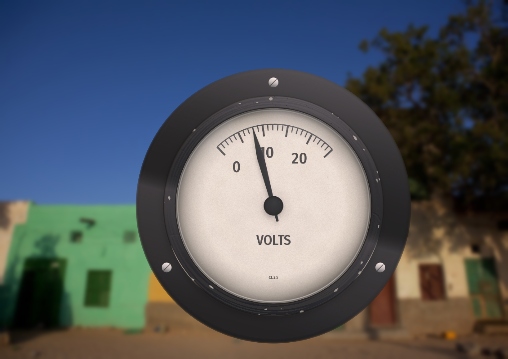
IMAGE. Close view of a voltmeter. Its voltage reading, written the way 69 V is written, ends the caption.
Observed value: 8 V
